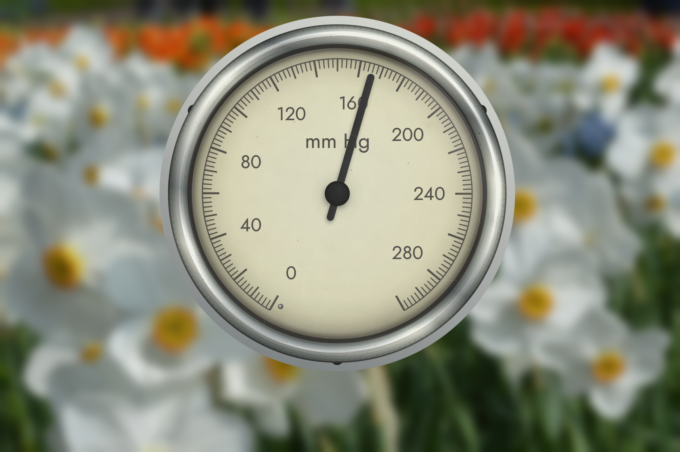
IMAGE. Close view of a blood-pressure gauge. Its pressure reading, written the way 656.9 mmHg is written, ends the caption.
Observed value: 166 mmHg
